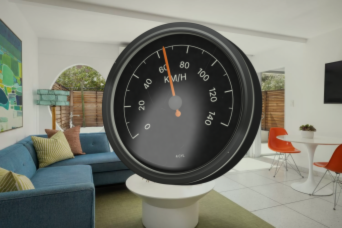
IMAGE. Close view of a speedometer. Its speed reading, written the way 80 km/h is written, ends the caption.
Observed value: 65 km/h
